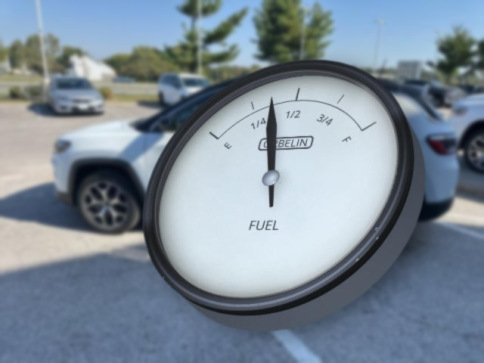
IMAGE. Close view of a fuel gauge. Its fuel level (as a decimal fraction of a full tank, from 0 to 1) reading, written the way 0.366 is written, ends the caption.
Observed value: 0.375
